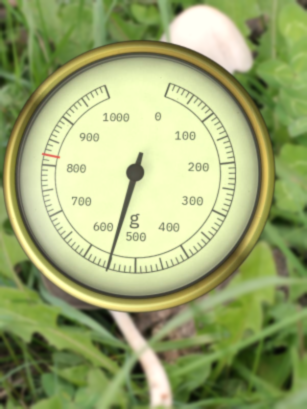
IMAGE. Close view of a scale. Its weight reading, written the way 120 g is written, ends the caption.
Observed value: 550 g
